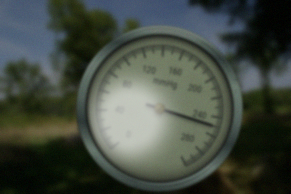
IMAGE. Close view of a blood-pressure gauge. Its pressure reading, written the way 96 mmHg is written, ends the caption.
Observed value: 250 mmHg
